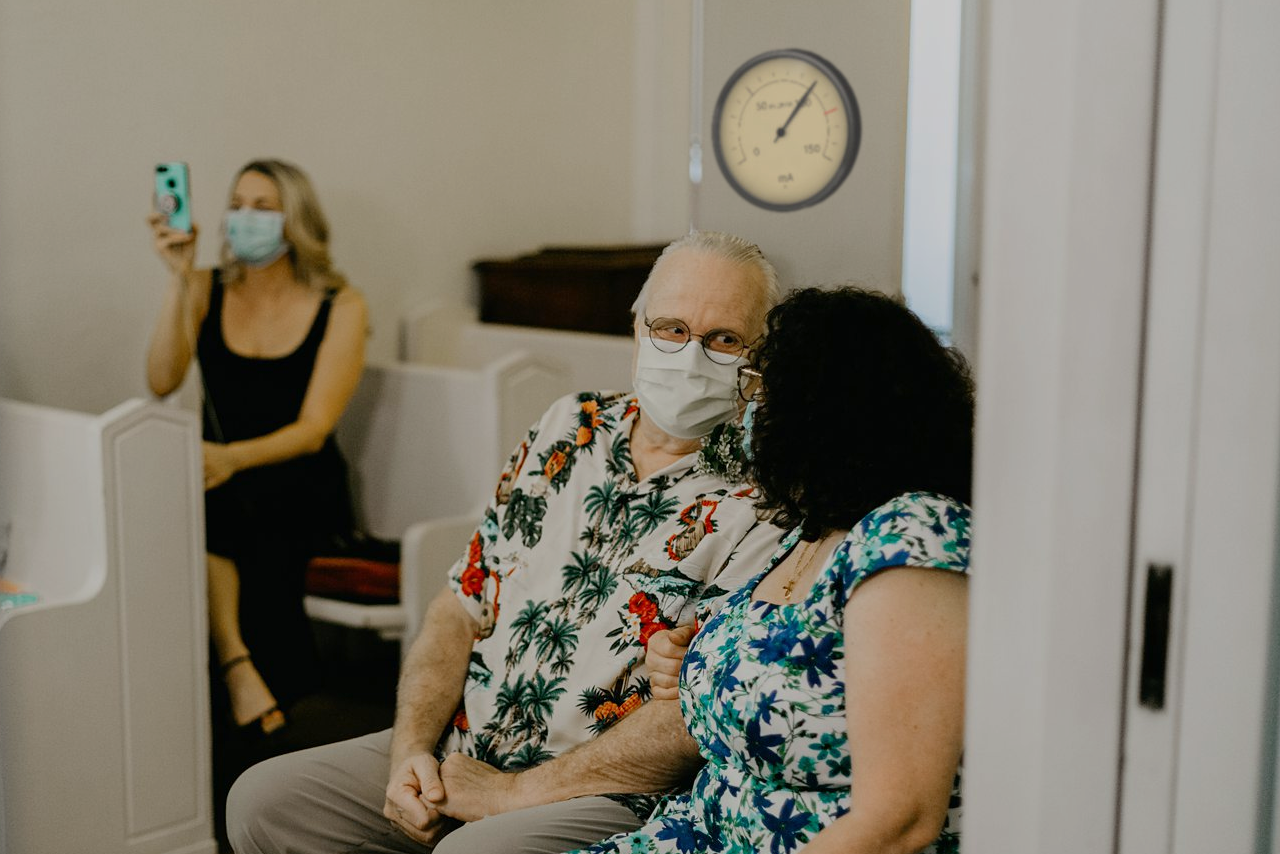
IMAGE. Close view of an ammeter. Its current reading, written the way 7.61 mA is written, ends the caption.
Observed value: 100 mA
